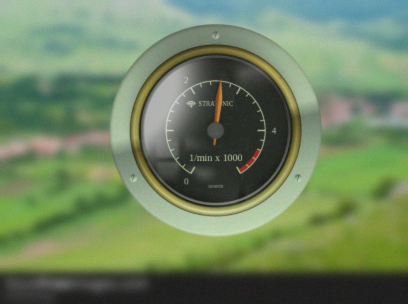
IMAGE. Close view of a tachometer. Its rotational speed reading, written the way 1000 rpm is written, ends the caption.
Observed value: 2600 rpm
